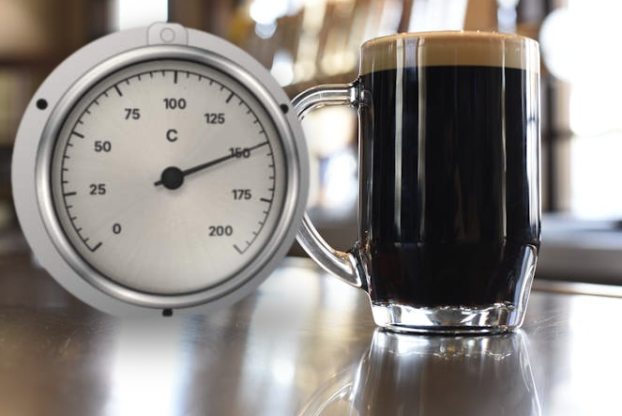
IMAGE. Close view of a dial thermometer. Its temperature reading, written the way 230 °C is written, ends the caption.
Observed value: 150 °C
